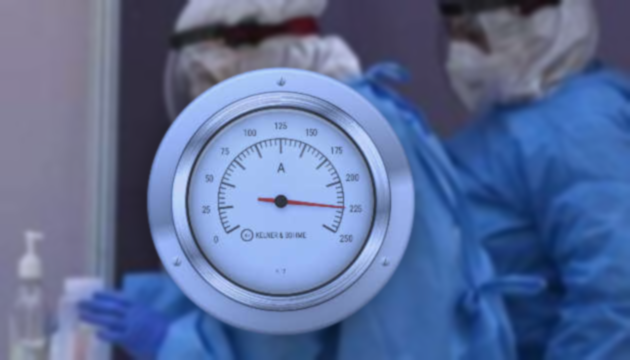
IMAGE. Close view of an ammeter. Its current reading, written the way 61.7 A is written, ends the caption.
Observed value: 225 A
